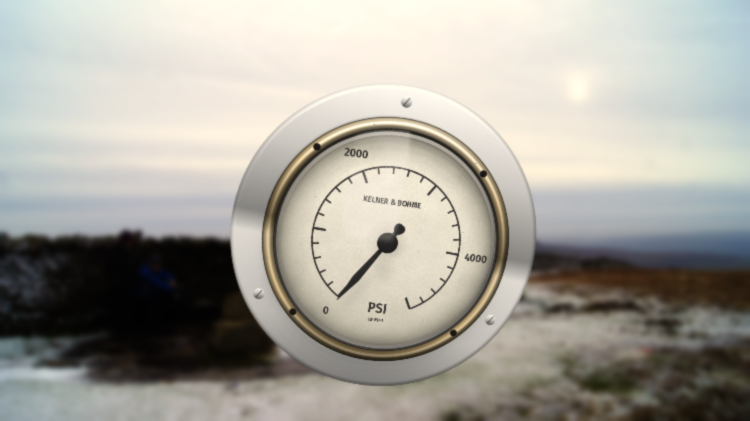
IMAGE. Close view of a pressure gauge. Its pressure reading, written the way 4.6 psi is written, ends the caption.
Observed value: 0 psi
